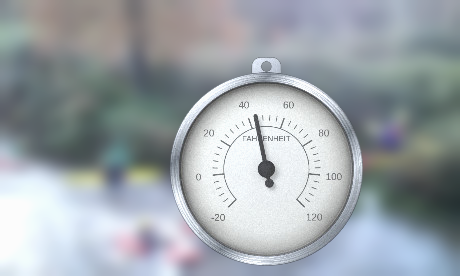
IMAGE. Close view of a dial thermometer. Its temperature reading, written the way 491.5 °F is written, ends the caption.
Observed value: 44 °F
